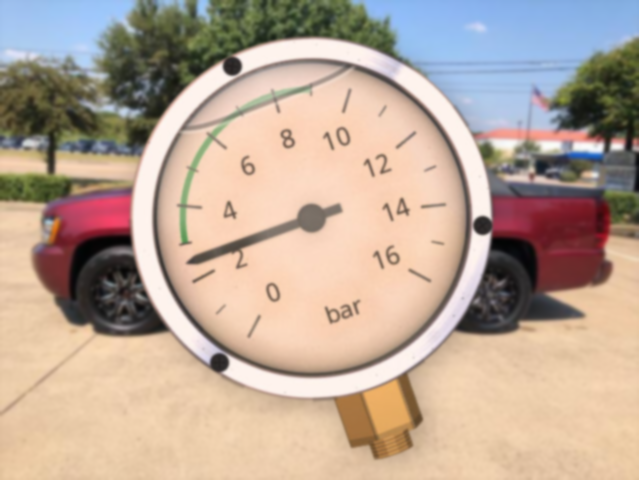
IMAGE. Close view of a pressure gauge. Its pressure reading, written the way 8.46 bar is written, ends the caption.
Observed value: 2.5 bar
